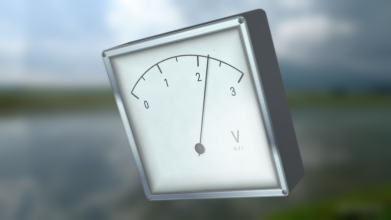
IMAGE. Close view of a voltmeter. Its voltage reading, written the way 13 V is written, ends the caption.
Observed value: 2.25 V
